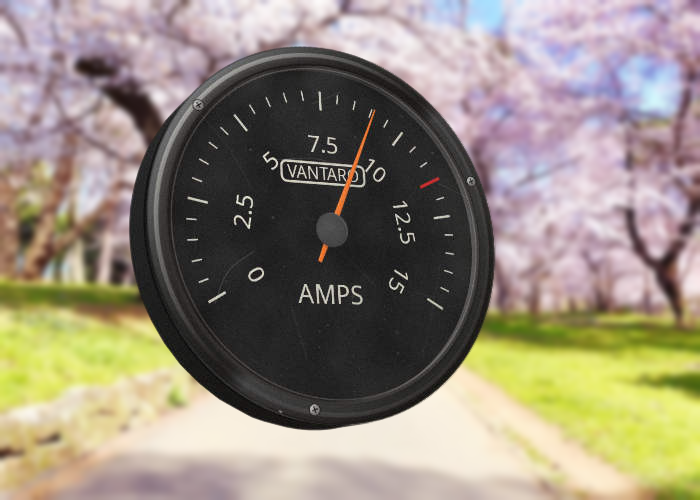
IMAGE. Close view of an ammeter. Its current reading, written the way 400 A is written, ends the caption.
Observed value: 9 A
